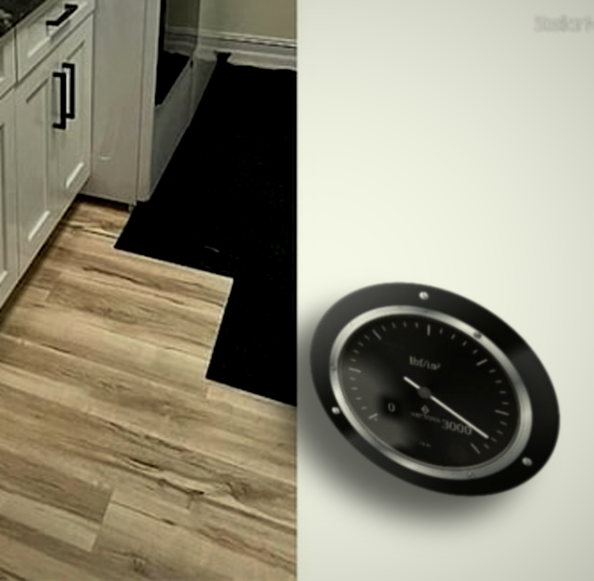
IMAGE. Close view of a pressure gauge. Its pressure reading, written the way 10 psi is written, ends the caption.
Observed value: 2800 psi
